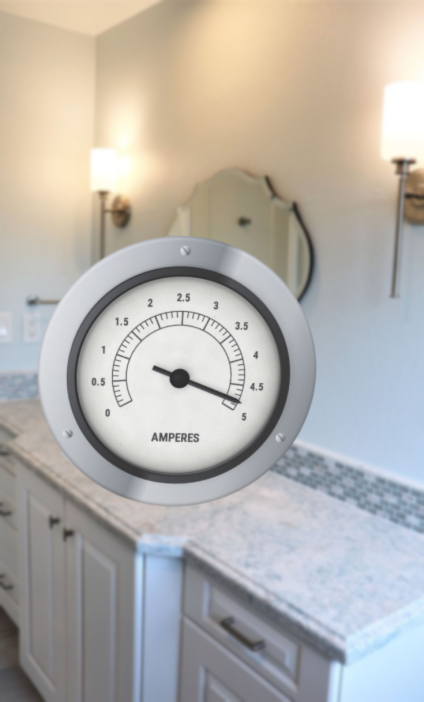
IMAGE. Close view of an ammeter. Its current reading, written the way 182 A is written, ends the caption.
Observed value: 4.8 A
